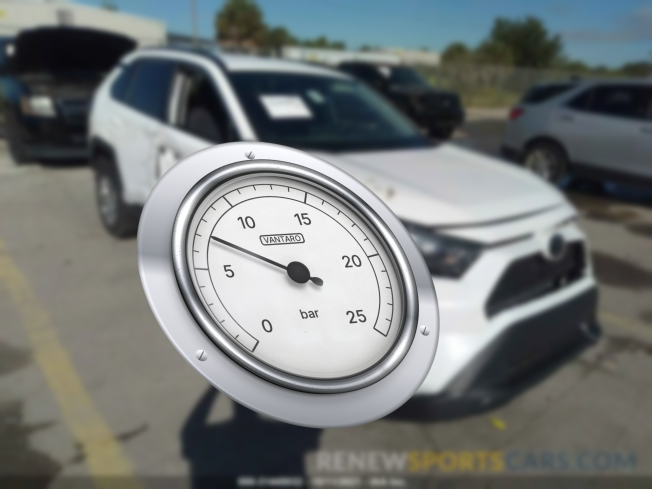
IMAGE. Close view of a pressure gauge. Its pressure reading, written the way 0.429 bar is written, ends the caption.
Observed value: 7 bar
